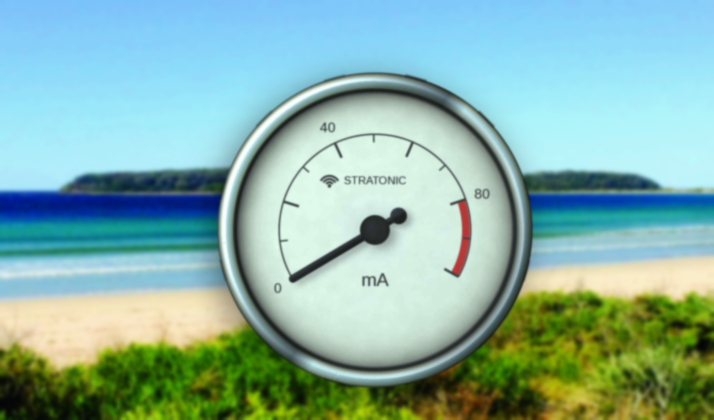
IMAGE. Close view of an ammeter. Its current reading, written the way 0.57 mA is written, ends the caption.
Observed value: 0 mA
